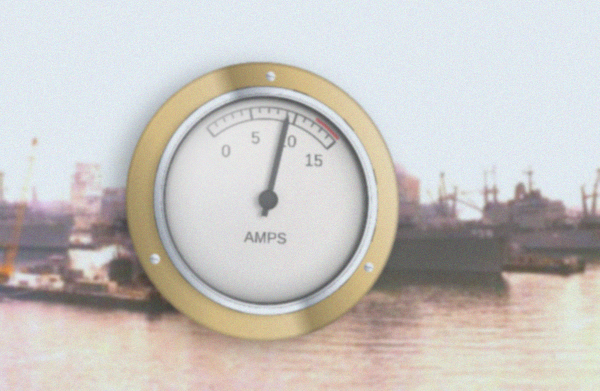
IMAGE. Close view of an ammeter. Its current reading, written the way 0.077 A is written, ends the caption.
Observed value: 9 A
